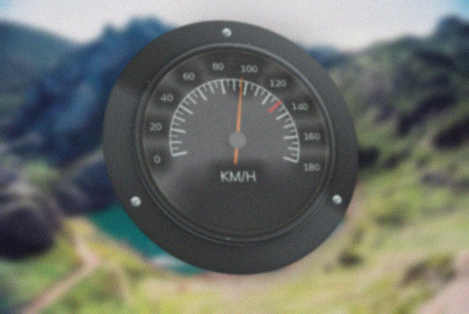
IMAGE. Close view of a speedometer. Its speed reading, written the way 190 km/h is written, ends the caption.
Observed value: 95 km/h
